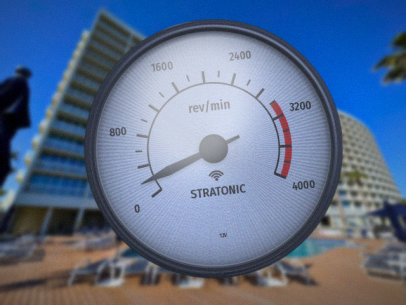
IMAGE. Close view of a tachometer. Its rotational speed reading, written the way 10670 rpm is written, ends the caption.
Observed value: 200 rpm
